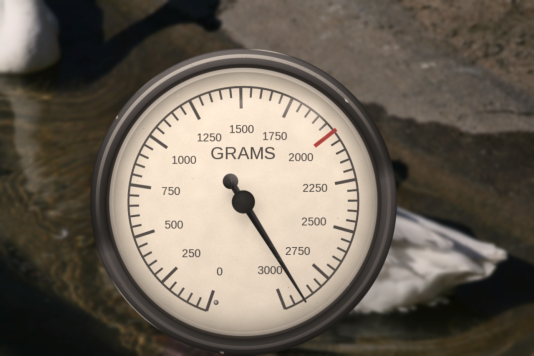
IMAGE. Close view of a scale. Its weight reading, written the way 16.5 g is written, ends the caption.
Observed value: 2900 g
